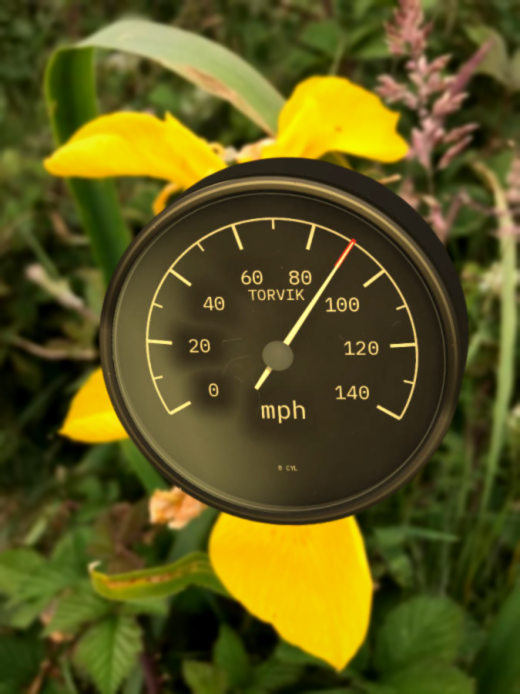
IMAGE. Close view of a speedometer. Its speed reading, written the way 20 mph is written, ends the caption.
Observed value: 90 mph
